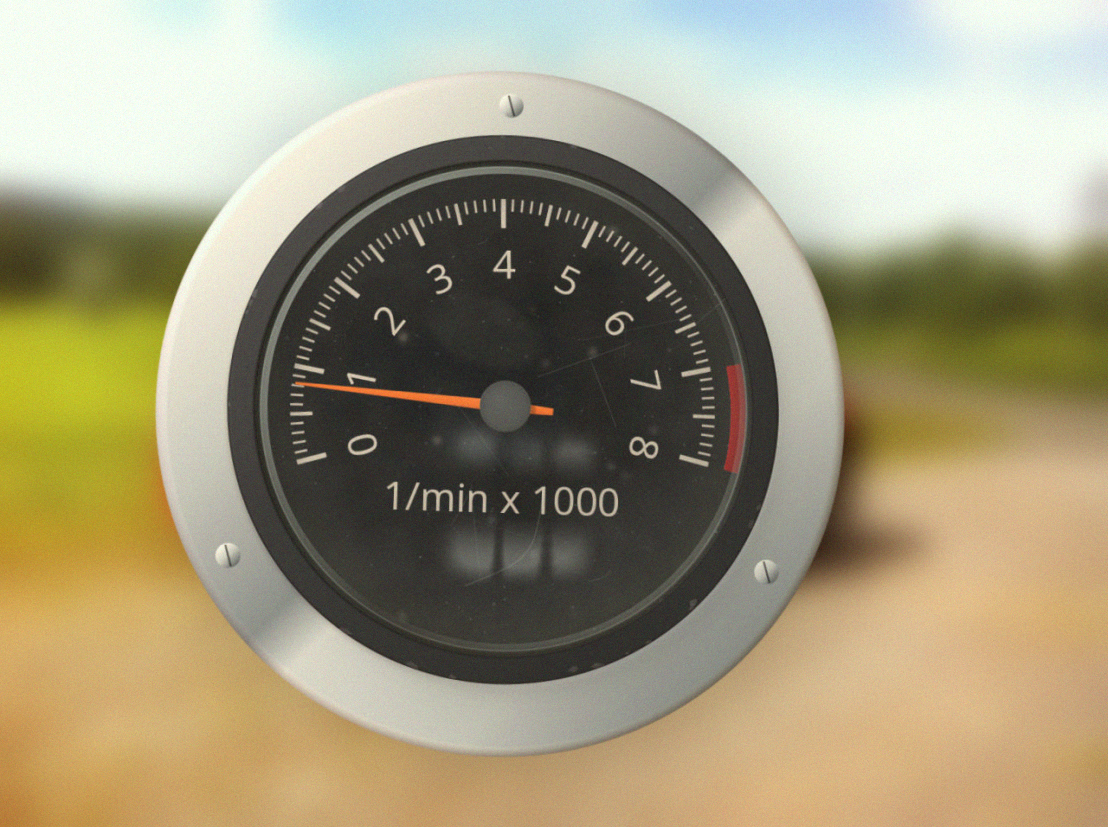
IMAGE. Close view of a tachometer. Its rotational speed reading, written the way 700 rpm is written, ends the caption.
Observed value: 800 rpm
